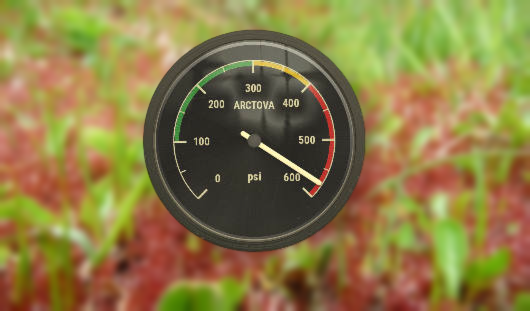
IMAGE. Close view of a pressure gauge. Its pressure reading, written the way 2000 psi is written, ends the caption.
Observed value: 575 psi
